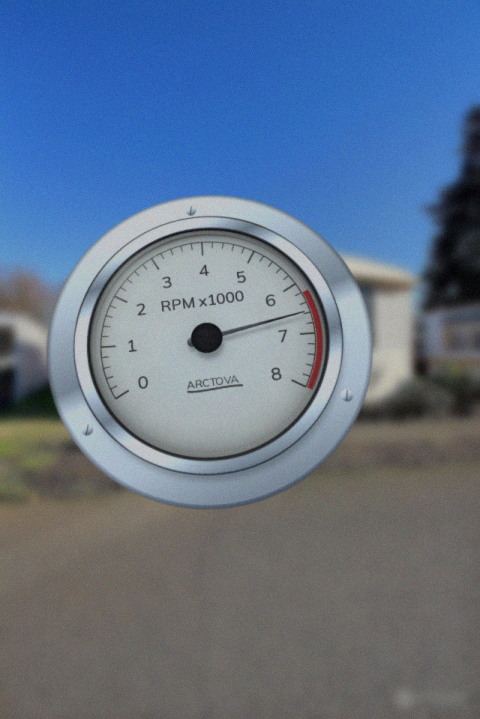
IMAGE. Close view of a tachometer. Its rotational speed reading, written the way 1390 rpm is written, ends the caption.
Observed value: 6600 rpm
